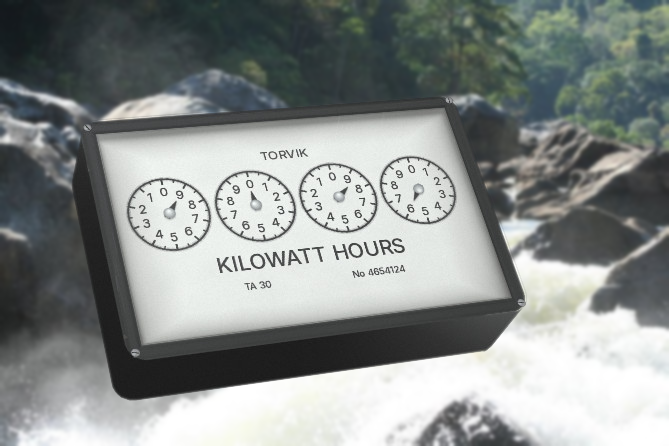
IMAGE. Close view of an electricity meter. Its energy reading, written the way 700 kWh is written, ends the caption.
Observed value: 8986 kWh
